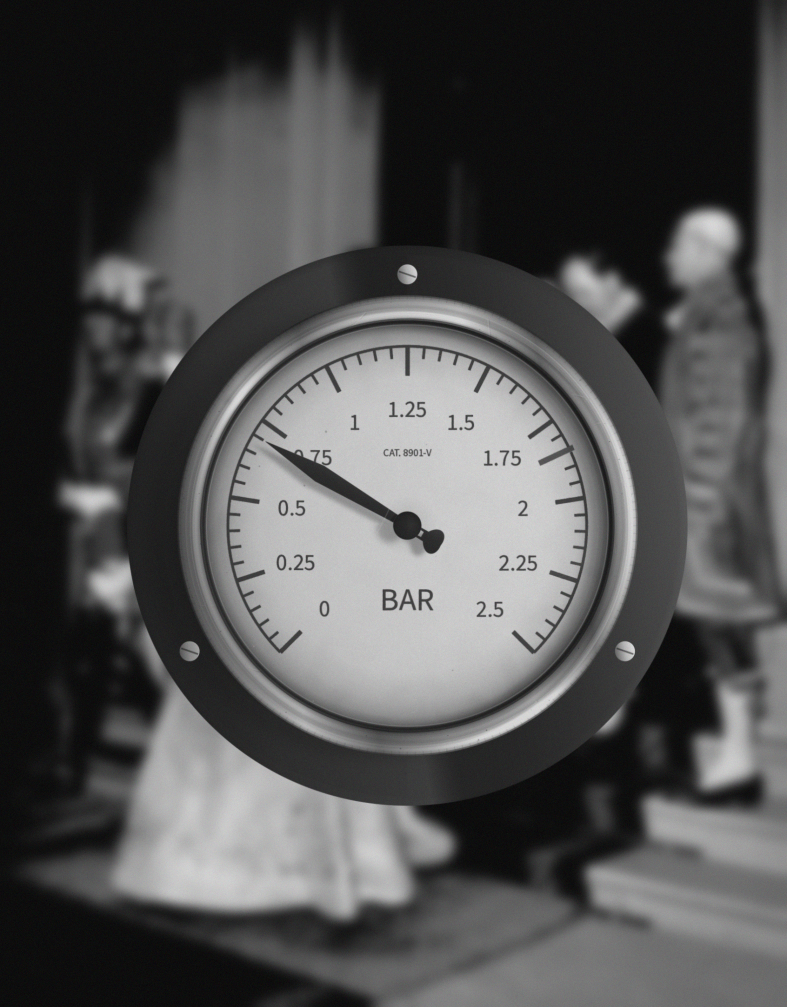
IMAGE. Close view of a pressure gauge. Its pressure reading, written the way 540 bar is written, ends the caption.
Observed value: 0.7 bar
